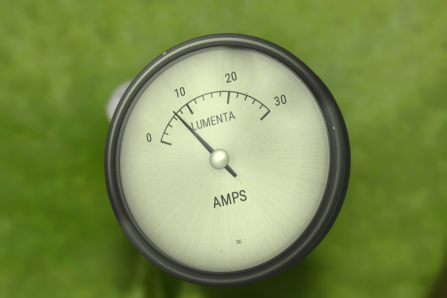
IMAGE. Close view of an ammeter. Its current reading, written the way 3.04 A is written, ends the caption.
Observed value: 7 A
